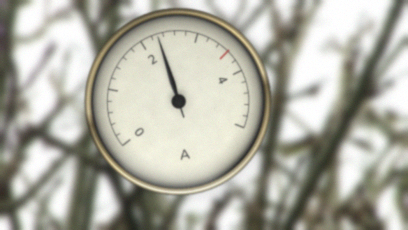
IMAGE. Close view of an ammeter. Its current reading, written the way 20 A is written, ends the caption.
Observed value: 2.3 A
